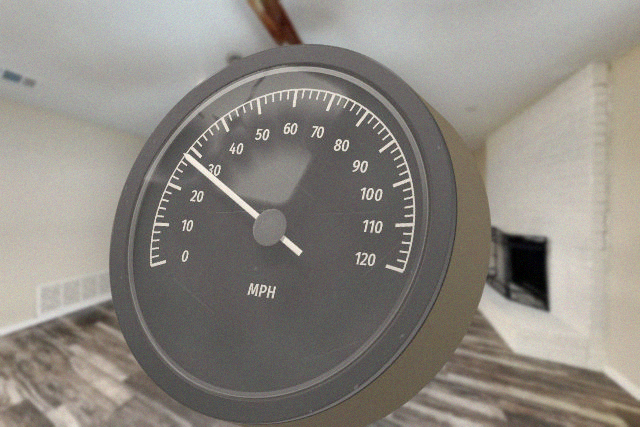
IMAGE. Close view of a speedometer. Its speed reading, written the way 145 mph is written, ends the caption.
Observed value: 28 mph
